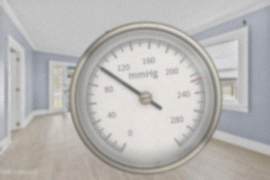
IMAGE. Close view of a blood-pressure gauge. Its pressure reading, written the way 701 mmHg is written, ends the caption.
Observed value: 100 mmHg
